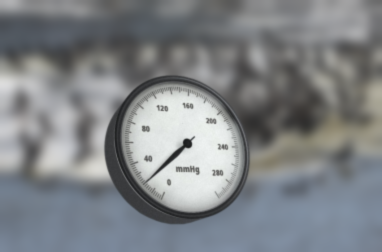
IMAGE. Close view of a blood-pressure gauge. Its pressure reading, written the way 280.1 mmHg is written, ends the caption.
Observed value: 20 mmHg
